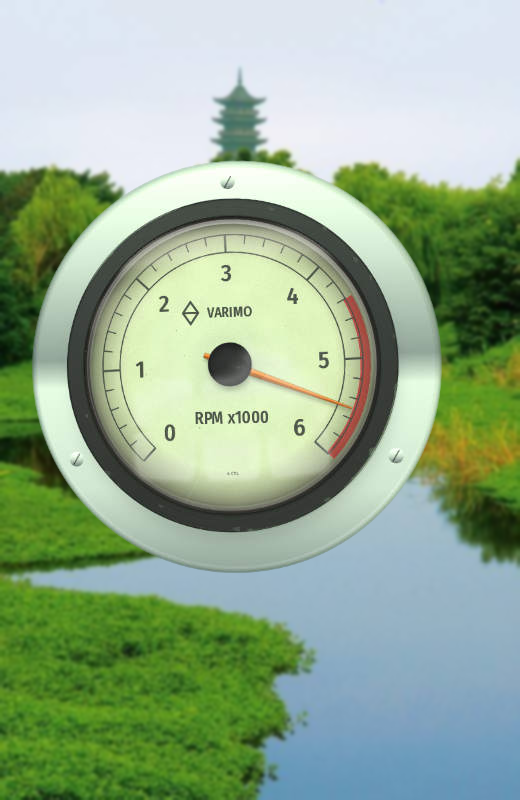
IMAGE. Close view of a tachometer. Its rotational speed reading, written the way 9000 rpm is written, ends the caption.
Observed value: 5500 rpm
